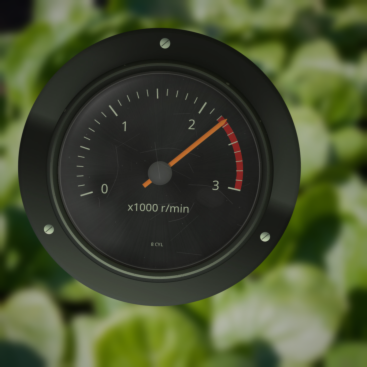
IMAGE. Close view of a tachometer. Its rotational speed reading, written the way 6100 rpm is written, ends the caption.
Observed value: 2250 rpm
